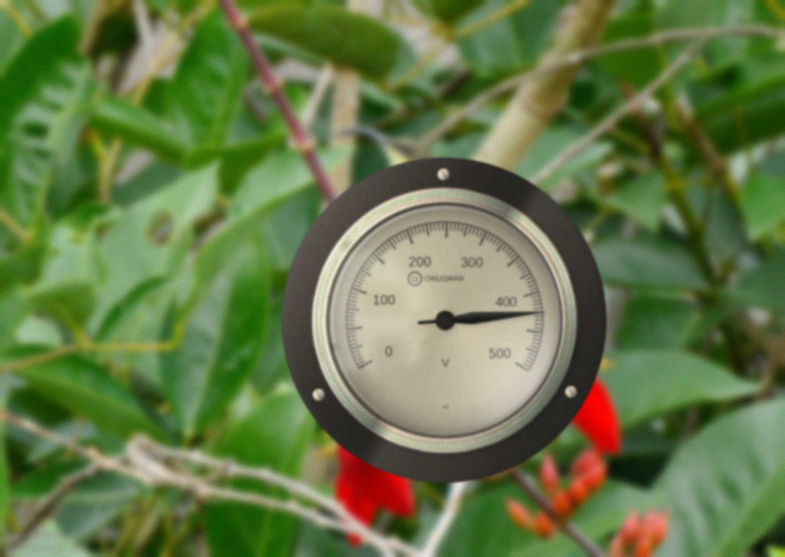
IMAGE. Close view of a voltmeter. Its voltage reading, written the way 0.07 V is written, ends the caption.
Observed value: 425 V
